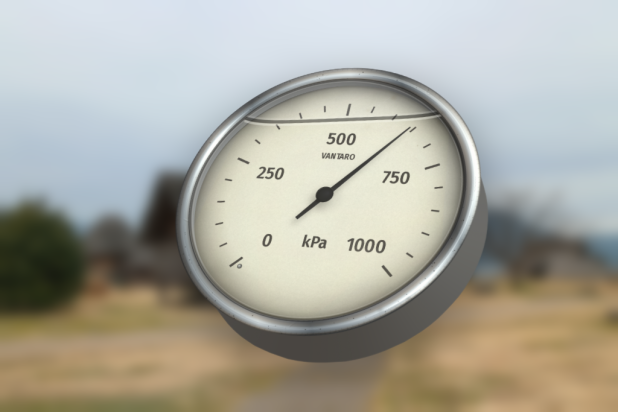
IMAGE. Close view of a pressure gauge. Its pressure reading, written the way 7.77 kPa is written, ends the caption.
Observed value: 650 kPa
